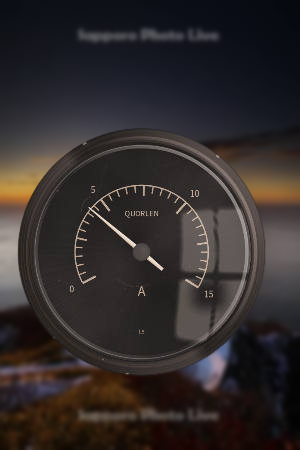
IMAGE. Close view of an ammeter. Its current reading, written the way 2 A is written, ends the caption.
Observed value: 4.25 A
